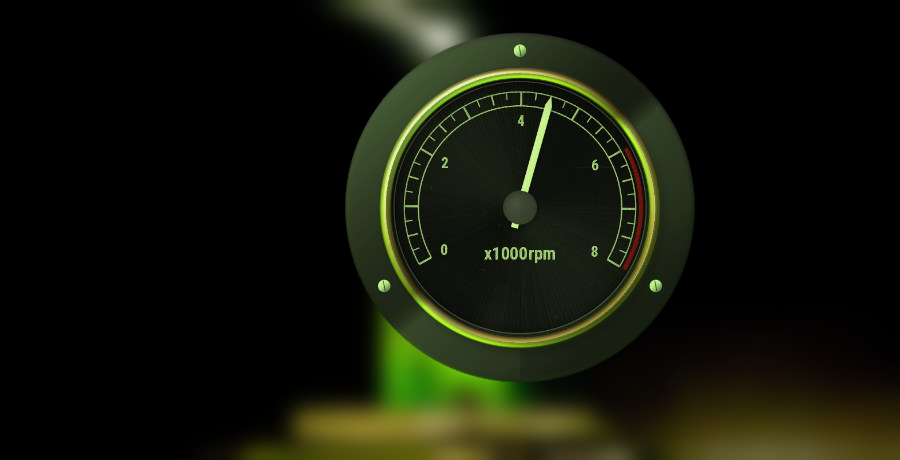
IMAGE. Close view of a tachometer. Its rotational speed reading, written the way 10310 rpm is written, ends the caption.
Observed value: 4500 rpm
